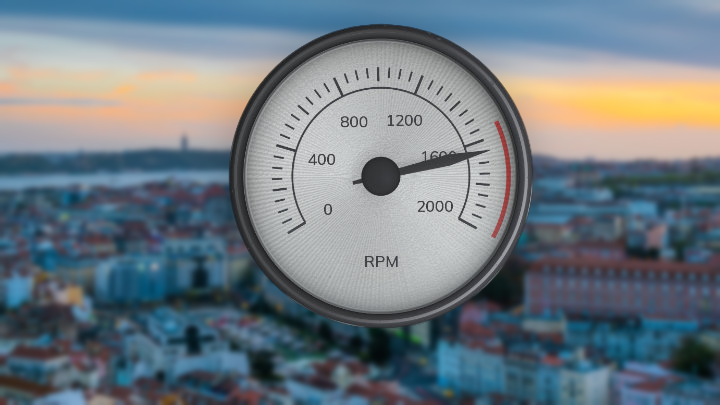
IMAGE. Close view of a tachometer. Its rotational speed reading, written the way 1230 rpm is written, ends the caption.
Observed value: 1650 rpm
